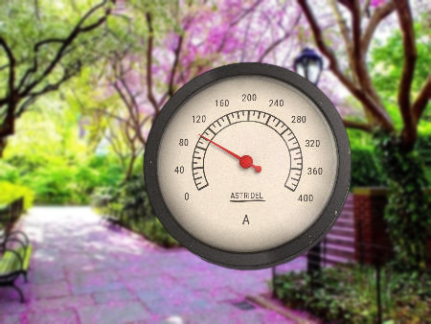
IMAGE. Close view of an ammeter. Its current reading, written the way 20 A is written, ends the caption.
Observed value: 100 A
